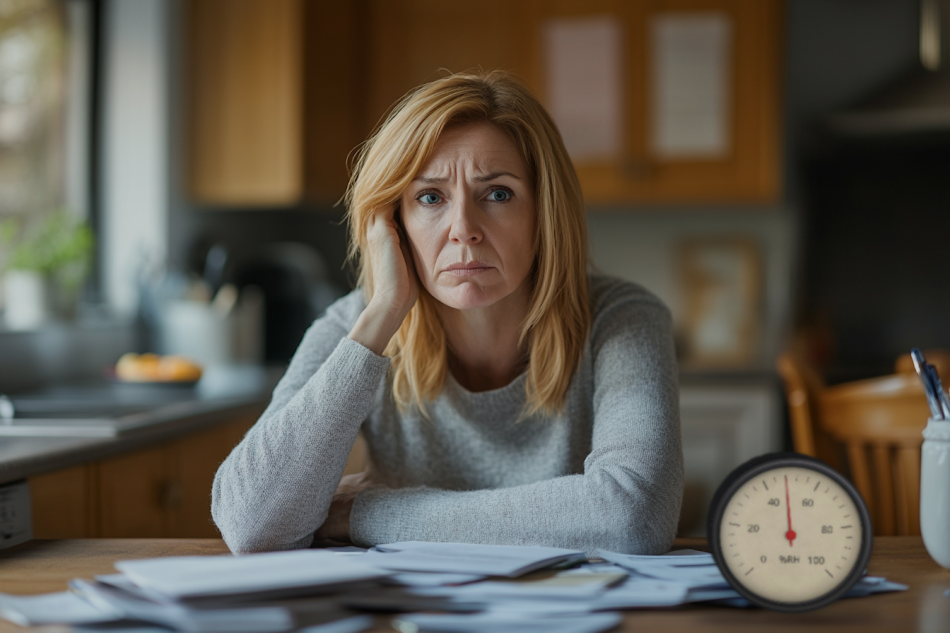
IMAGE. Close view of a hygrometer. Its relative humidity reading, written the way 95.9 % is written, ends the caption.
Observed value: 48 %
